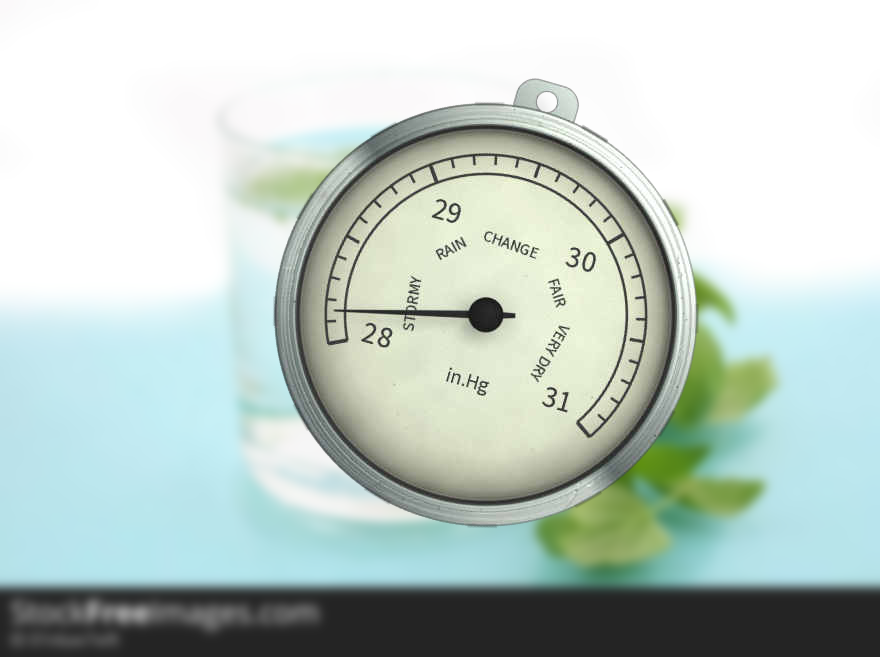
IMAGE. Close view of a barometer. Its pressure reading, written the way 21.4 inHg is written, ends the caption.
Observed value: 28.15 inHg
